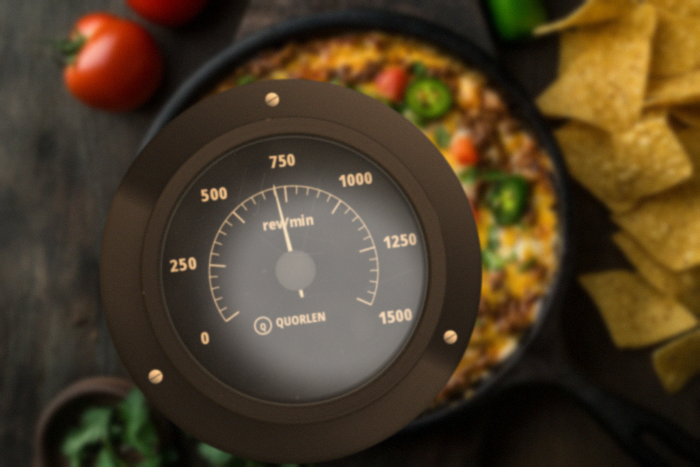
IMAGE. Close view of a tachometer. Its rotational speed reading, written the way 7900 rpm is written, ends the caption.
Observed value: 700 rpm
